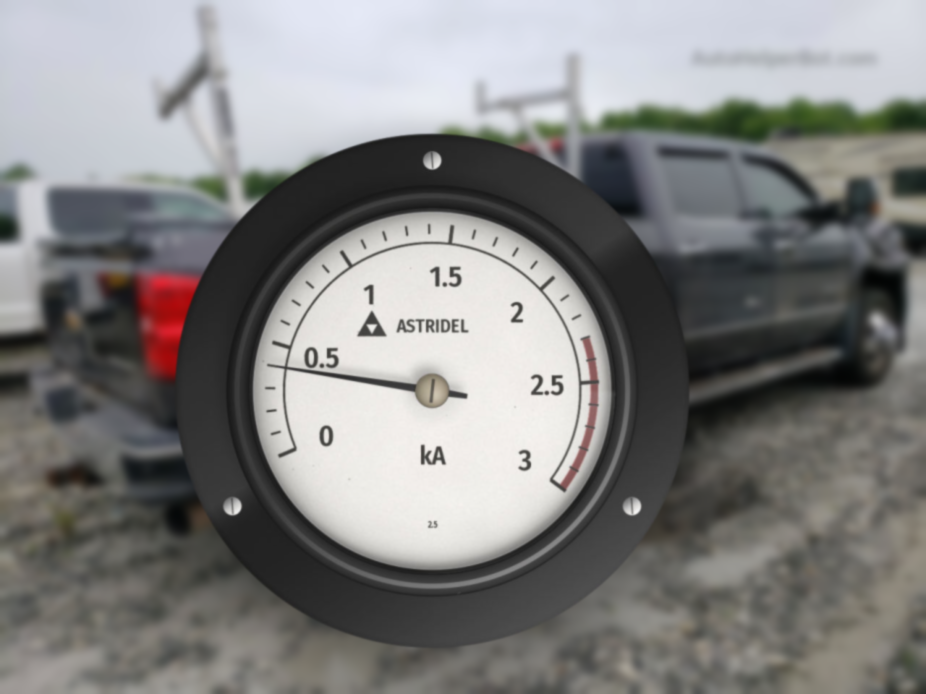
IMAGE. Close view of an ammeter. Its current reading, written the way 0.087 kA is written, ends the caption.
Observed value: 0.4 kA
